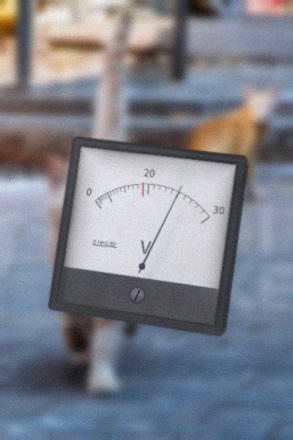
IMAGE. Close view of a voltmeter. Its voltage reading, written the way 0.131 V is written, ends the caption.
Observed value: 25 V
